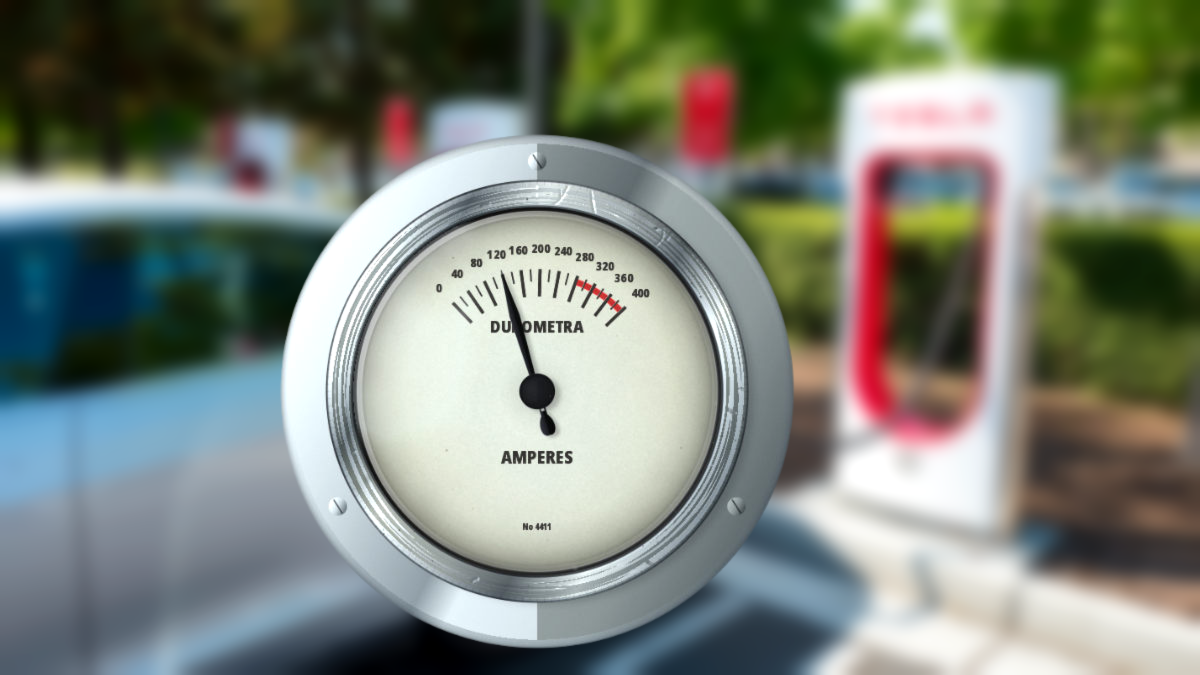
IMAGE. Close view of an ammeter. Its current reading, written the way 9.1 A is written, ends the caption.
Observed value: 120 A
